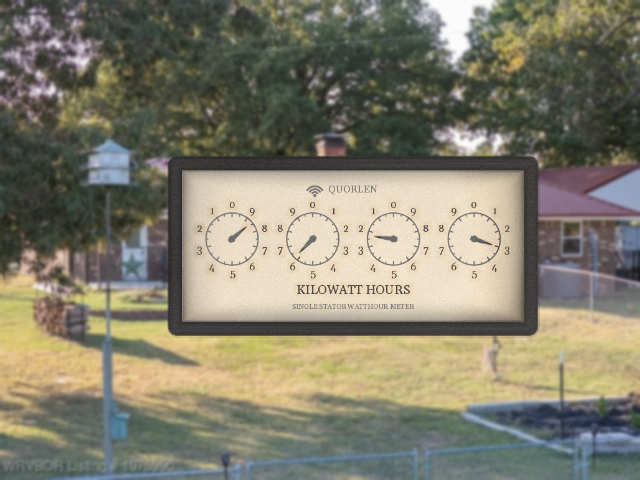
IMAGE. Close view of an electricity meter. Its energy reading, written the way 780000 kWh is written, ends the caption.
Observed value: 8623 kWh
